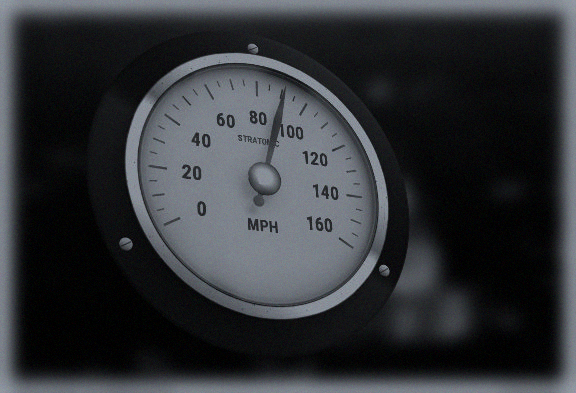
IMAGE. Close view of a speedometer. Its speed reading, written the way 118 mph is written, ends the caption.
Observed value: 90 mph
